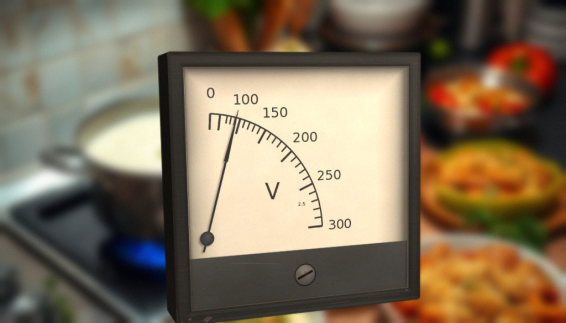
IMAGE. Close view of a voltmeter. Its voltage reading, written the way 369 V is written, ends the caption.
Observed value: 90 V
